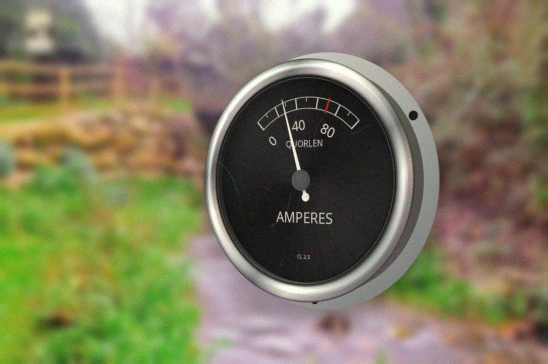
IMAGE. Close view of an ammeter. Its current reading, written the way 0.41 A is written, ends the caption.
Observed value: 30 A
